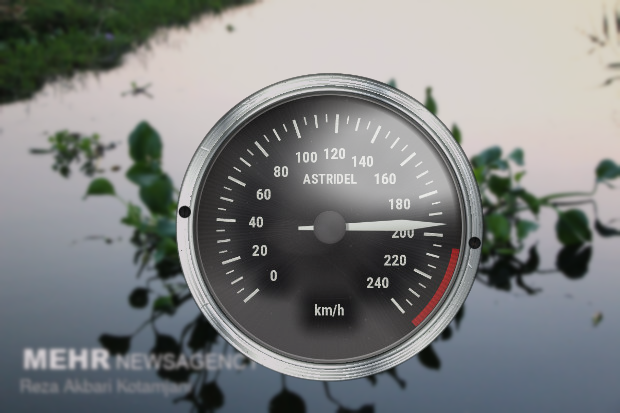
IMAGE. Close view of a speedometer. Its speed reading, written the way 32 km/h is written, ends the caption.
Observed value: 195 km/h
